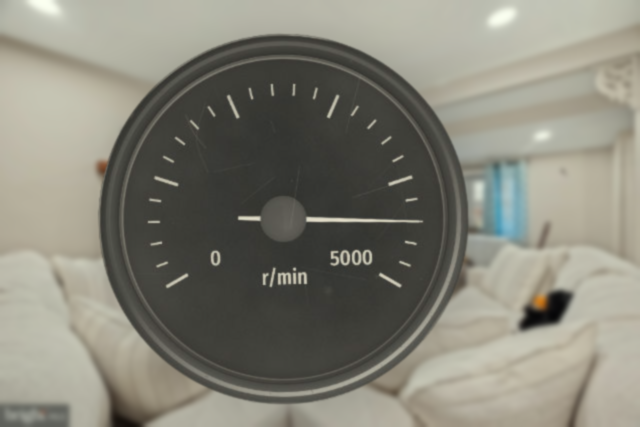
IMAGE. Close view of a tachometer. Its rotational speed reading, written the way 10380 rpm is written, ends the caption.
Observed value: 4400 rpm
